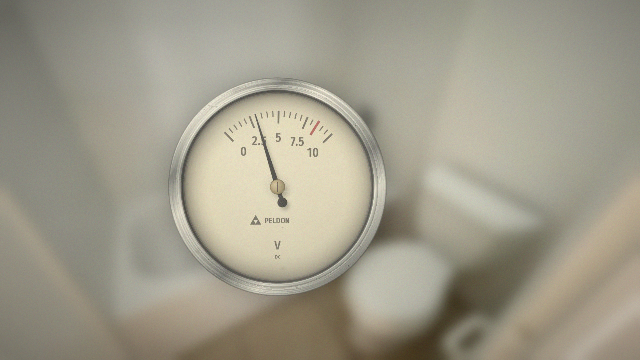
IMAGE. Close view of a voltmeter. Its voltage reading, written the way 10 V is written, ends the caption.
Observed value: 3 V
